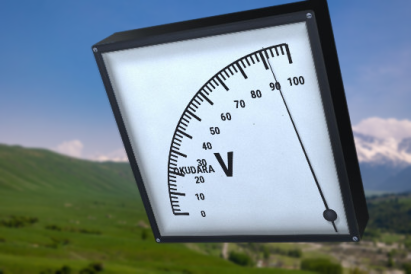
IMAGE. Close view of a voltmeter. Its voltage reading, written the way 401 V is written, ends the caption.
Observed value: 92 V
